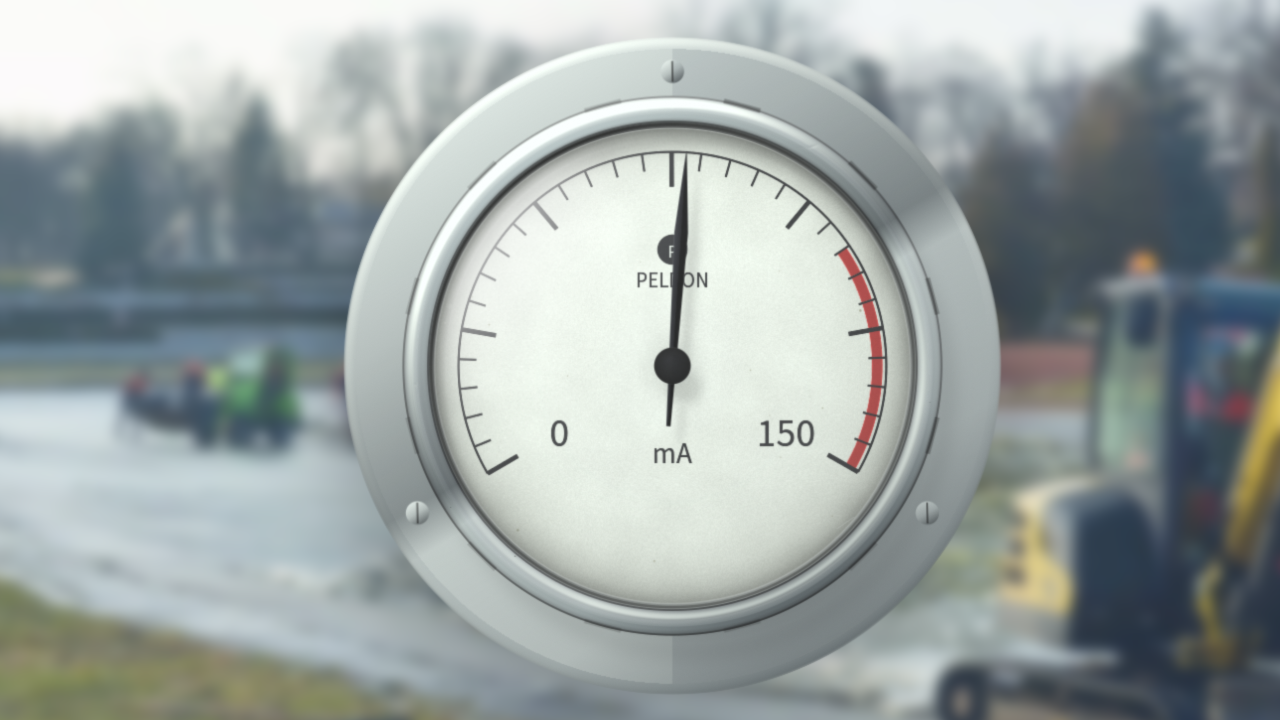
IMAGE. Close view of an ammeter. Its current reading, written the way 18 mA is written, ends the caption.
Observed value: 77.5 mA
